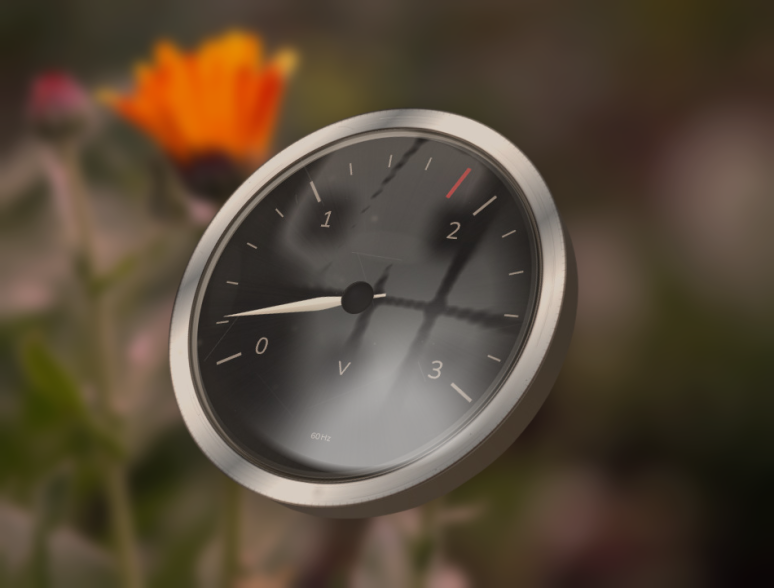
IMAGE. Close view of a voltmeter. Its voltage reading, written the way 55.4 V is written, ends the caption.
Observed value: 0.2 V
